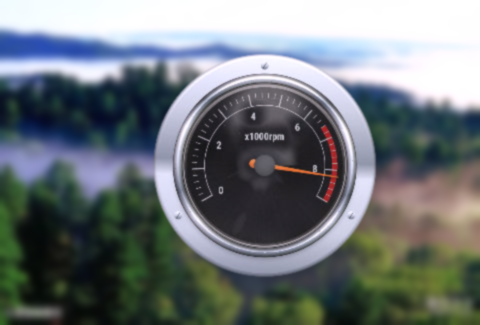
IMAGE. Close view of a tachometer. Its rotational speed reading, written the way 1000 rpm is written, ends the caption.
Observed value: 8200 rpm
